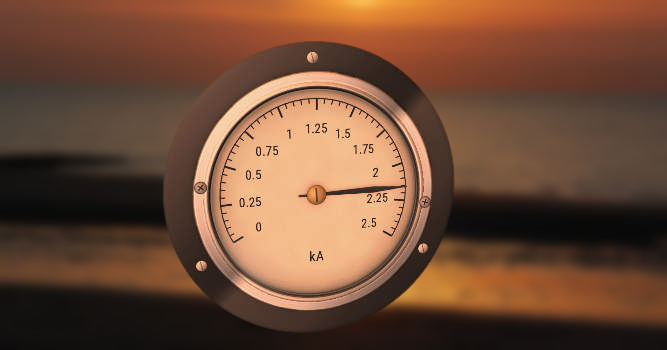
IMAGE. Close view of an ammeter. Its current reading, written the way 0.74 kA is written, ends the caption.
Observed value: 2.15 kA
